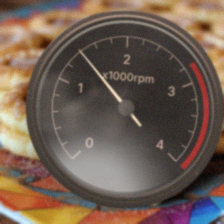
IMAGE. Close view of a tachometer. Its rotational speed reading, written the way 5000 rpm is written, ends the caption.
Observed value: 1400 rpm
